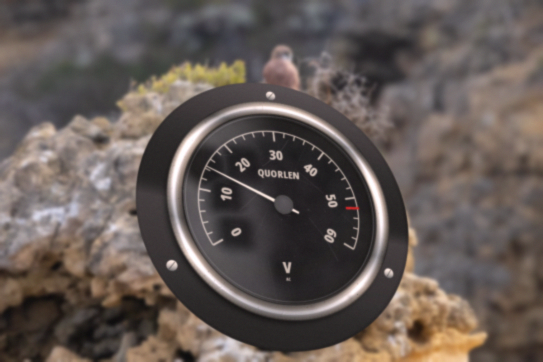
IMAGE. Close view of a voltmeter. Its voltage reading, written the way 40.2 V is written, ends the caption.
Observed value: 14 V
